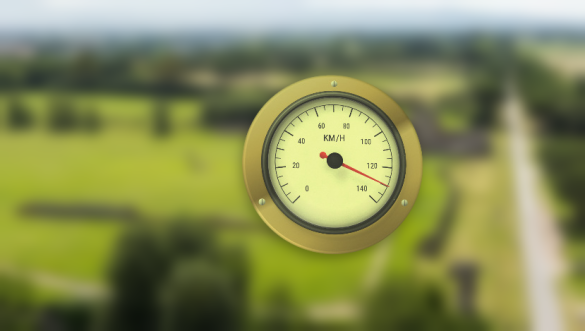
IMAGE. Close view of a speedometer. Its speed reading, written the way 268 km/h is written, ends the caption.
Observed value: 130 km/h
